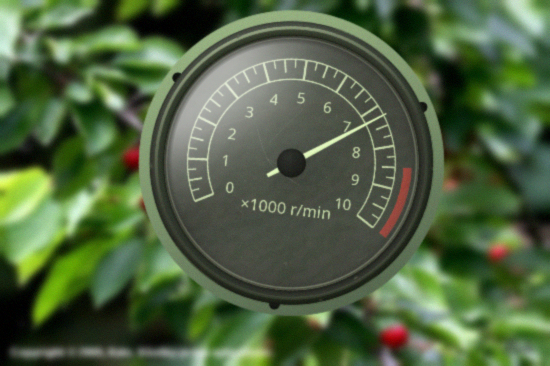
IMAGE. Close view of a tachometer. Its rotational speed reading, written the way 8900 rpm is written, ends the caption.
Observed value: 7250 rpm
